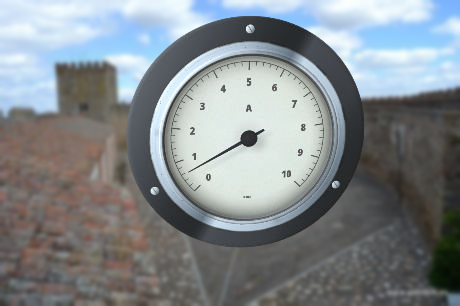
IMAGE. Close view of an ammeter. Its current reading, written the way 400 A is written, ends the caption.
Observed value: 0.6 A
